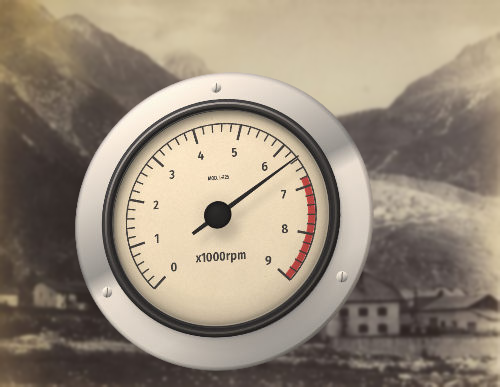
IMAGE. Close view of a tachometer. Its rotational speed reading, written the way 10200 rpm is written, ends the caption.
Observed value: 6400 rpm
